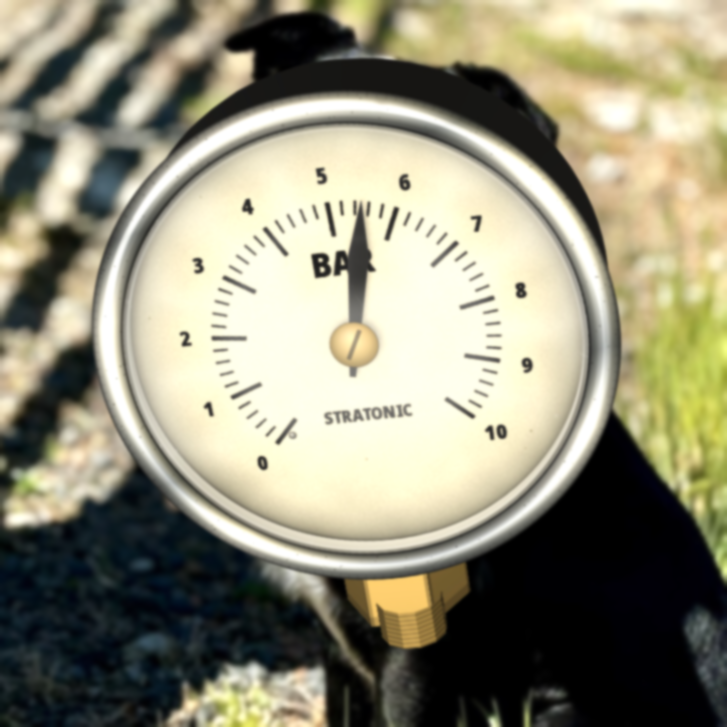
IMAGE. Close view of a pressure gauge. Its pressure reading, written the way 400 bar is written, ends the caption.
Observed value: 5.5 bar
